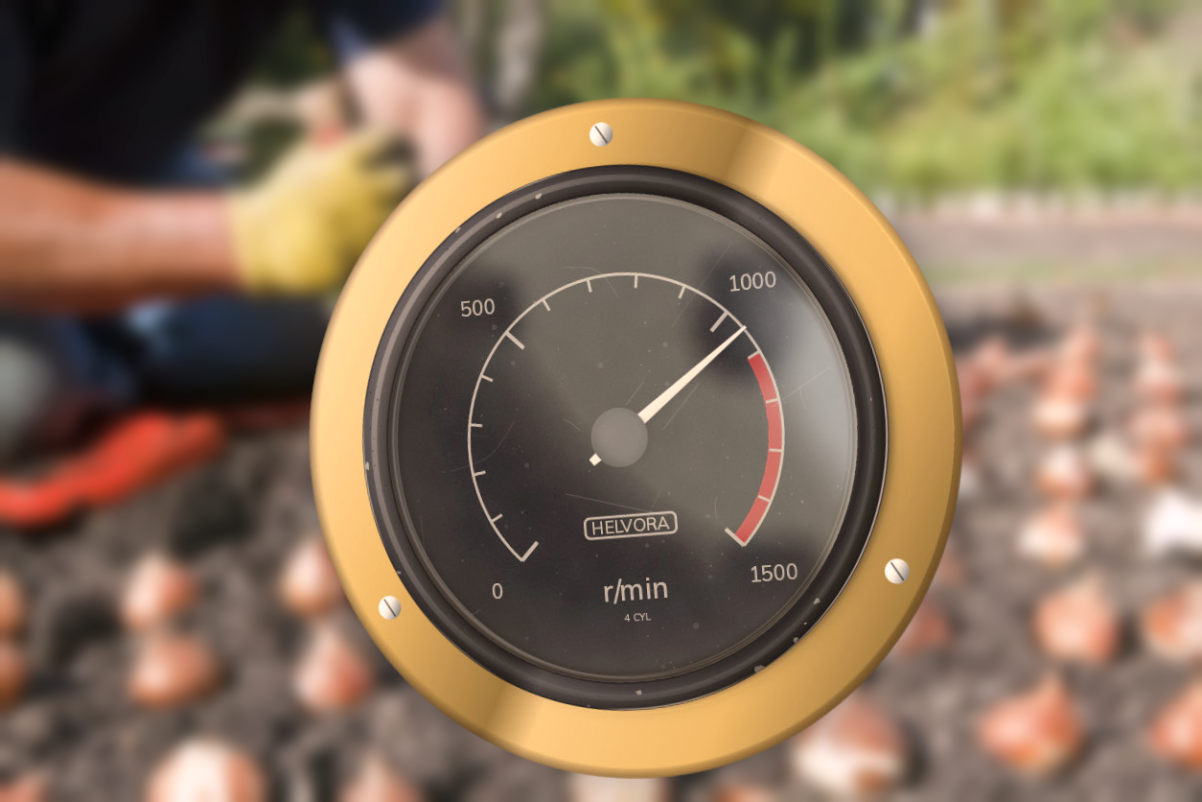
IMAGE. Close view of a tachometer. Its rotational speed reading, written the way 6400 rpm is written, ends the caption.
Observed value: 1050 rpm
